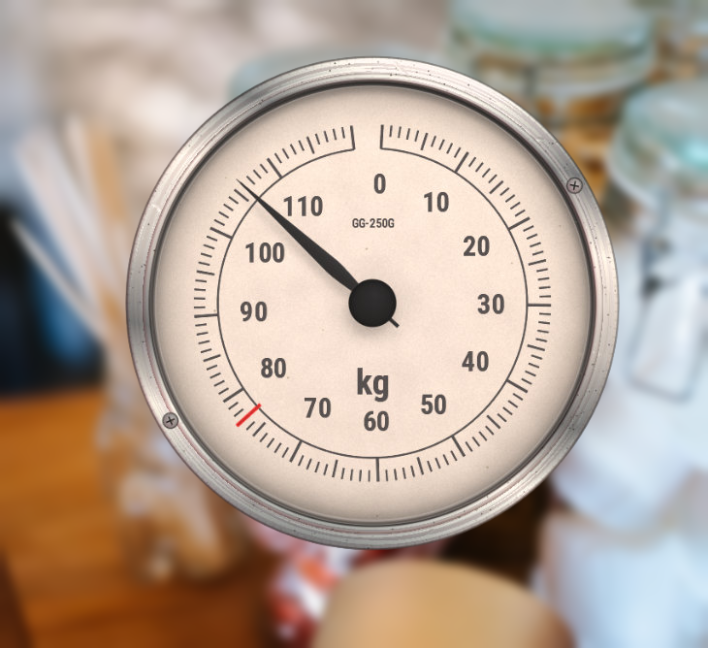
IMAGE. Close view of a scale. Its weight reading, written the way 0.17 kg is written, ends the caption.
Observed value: 106 kg
